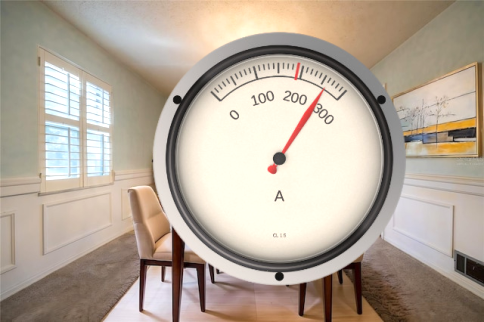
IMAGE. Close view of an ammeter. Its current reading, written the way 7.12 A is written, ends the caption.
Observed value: 260 A
